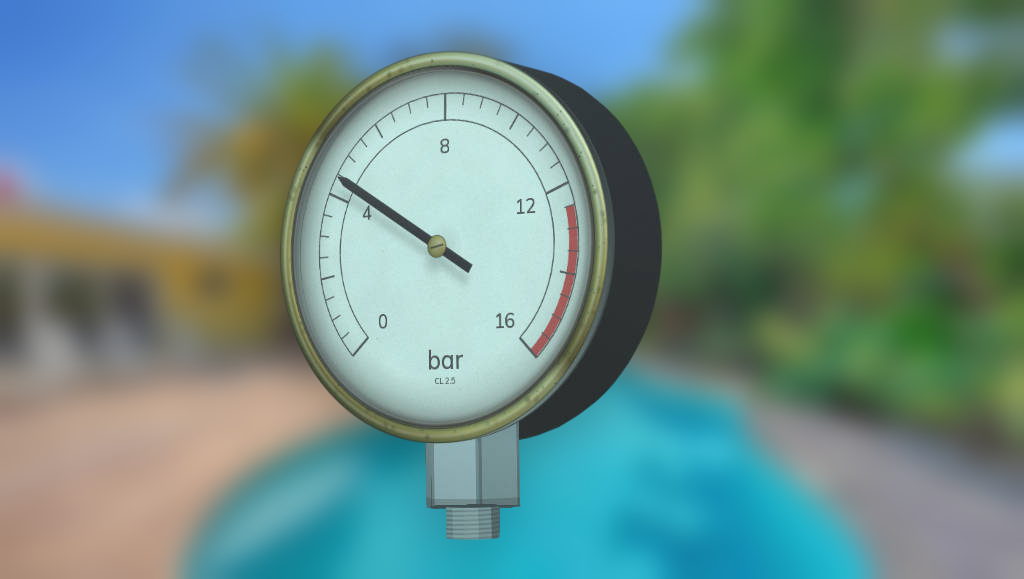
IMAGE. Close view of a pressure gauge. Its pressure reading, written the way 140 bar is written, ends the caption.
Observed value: 4.5 bar
